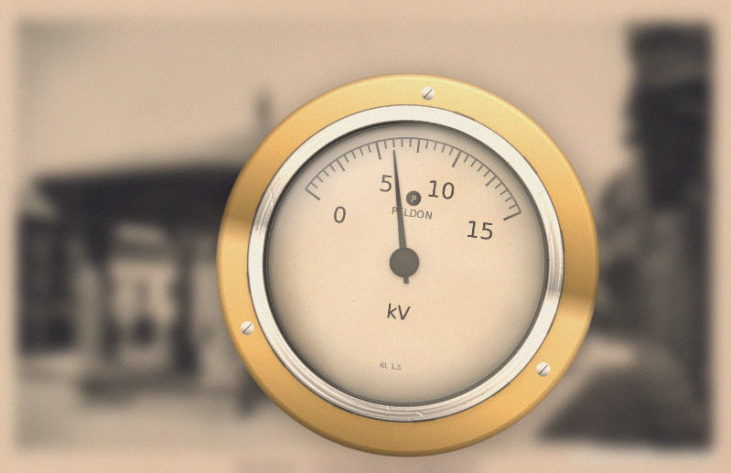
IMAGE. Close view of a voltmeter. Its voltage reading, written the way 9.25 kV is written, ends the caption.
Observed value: 6 kV
